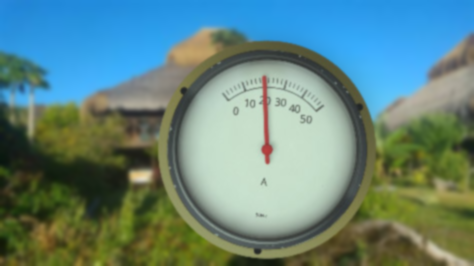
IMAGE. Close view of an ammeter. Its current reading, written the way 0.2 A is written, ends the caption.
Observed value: 20 A
